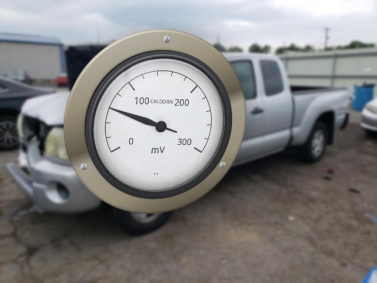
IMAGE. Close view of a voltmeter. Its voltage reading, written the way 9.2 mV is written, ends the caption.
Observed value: 60 mV
